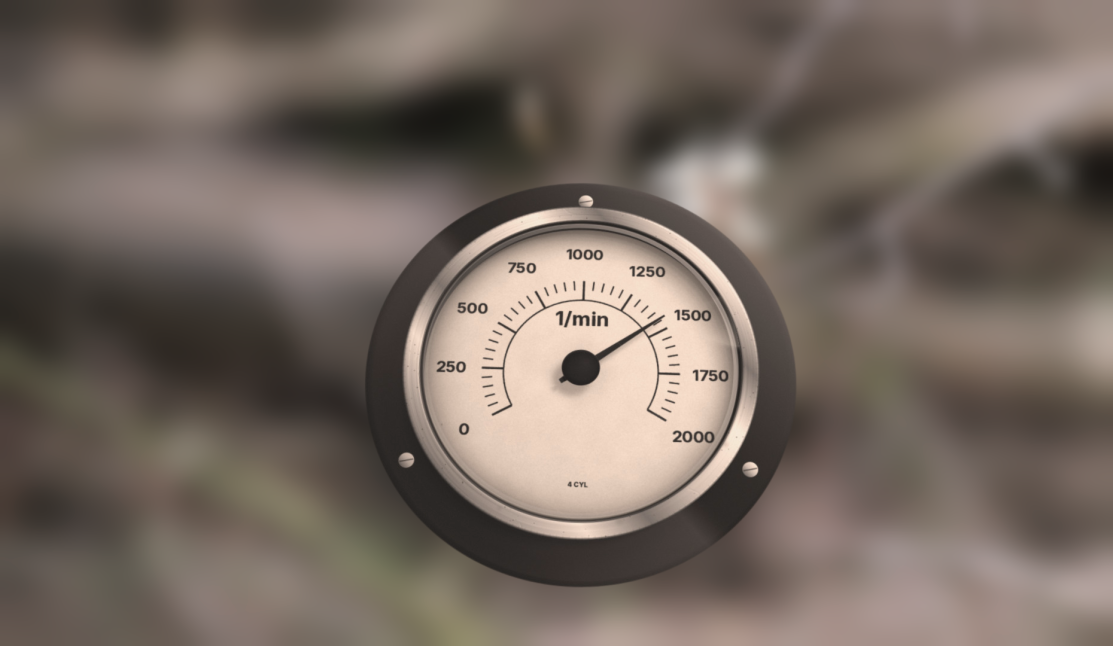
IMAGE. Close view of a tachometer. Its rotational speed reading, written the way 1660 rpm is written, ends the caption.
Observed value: 1450 rpm
